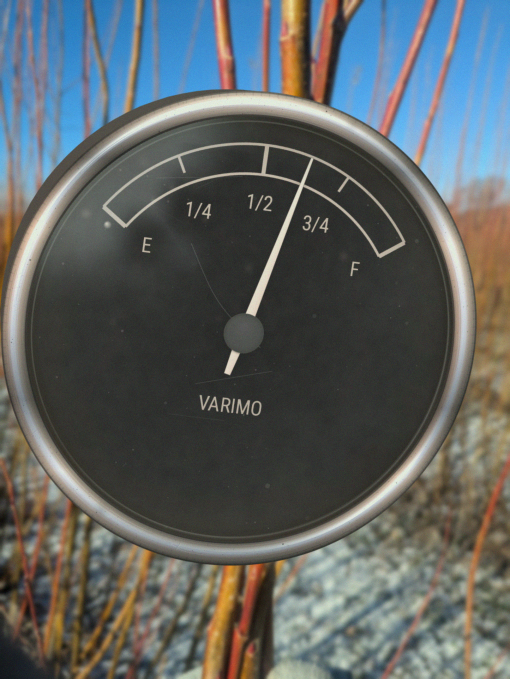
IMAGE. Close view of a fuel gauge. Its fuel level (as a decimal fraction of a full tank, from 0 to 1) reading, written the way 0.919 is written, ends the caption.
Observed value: 0.625
